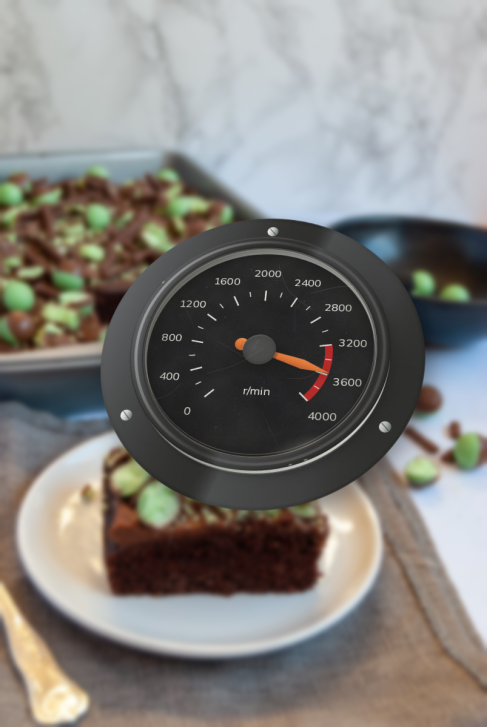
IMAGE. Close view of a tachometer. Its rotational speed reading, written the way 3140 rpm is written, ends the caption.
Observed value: 3600 rpm
